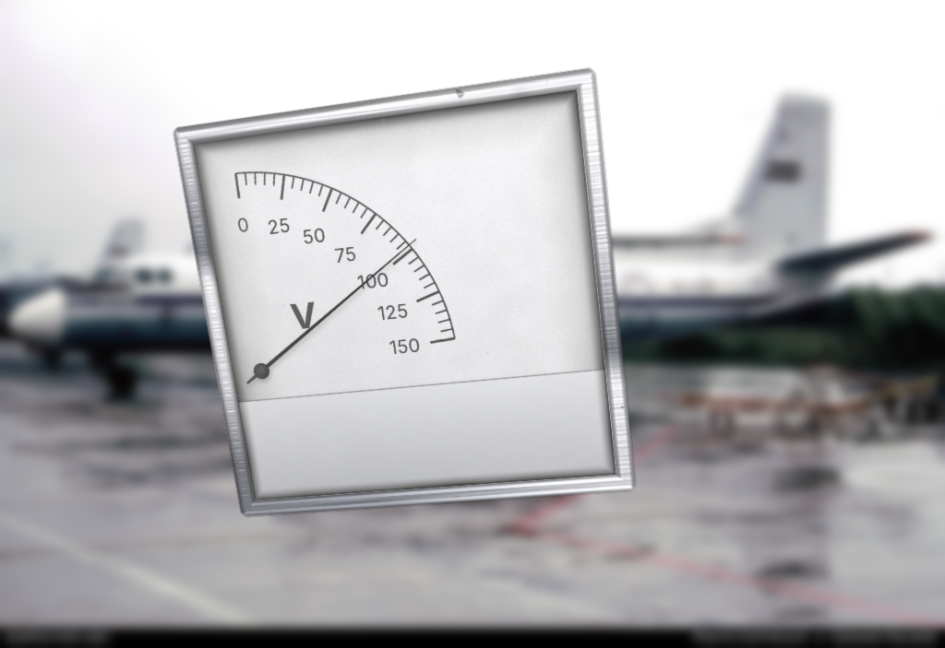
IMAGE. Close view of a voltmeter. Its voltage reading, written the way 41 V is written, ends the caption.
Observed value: 97.5 V
